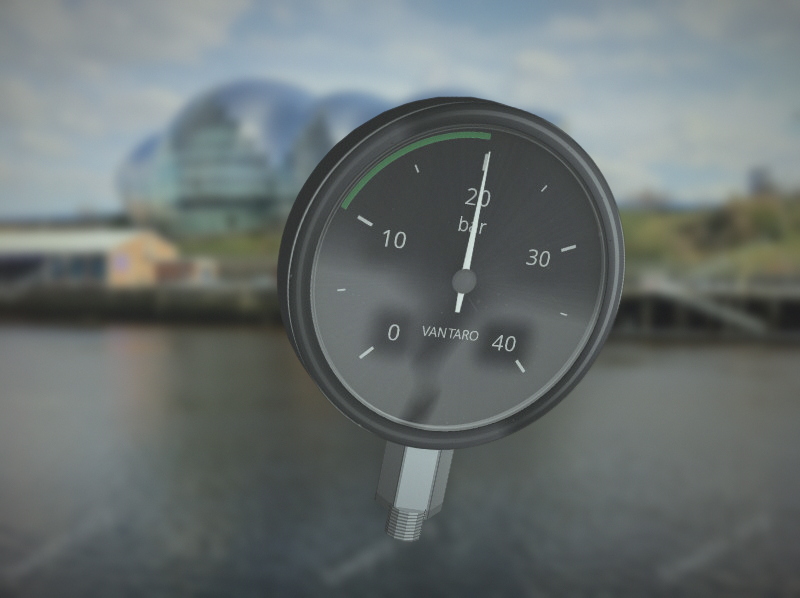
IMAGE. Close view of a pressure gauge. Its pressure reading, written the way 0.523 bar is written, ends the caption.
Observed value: 20 bar
